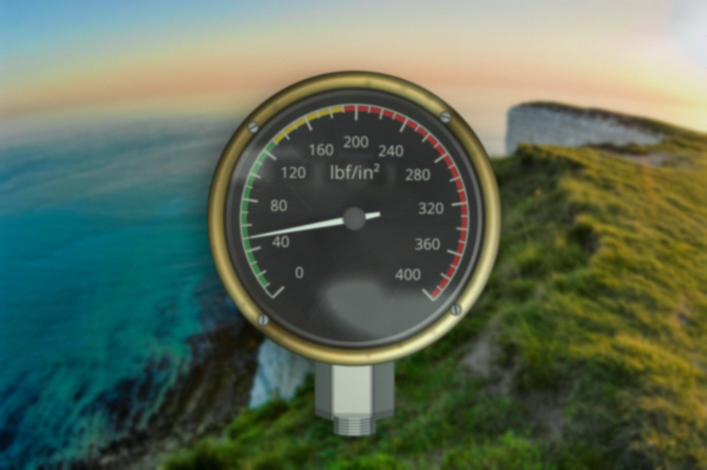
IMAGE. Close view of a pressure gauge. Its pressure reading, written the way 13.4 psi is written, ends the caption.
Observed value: 50 psi
